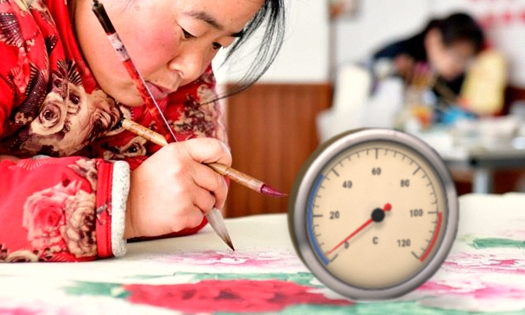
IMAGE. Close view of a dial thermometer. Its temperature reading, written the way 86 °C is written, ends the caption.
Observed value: 4 °C
